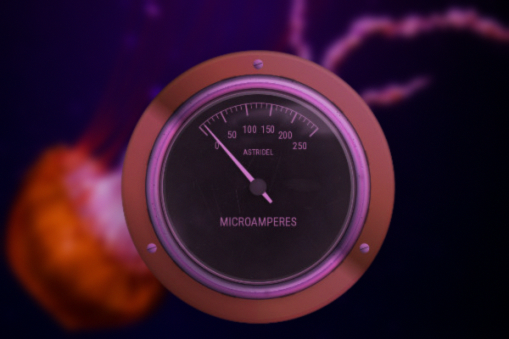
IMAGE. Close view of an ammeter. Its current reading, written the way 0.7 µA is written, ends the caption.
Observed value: 10 µA
